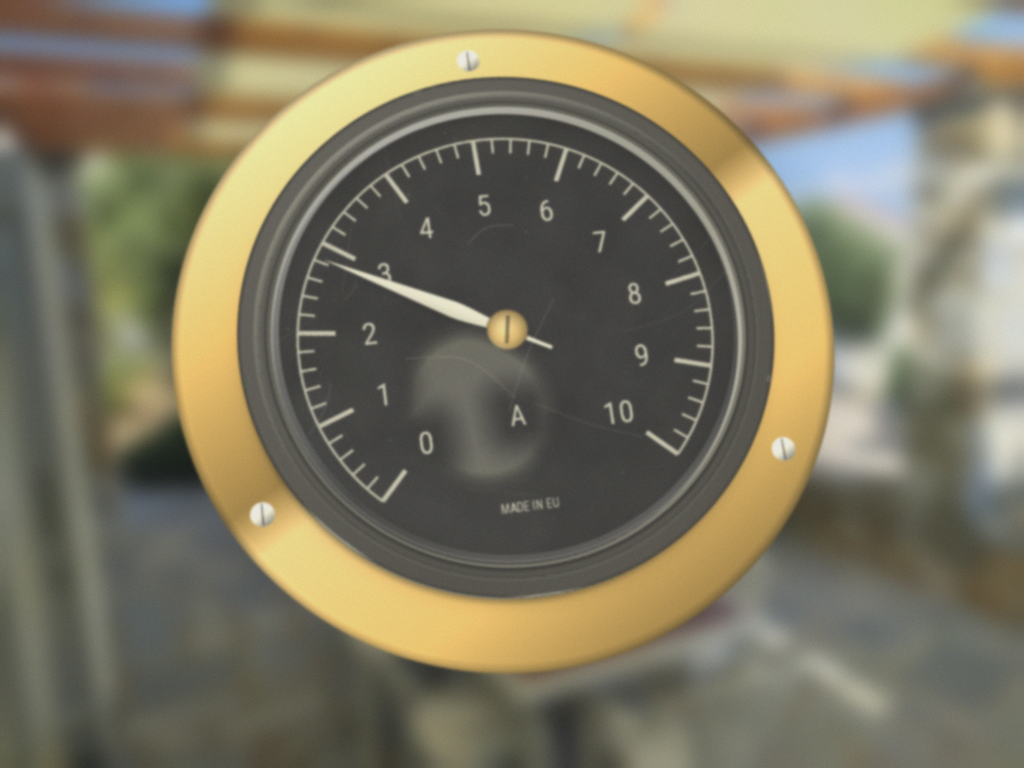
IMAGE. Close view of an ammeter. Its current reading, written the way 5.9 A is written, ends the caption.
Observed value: 2.8 A
